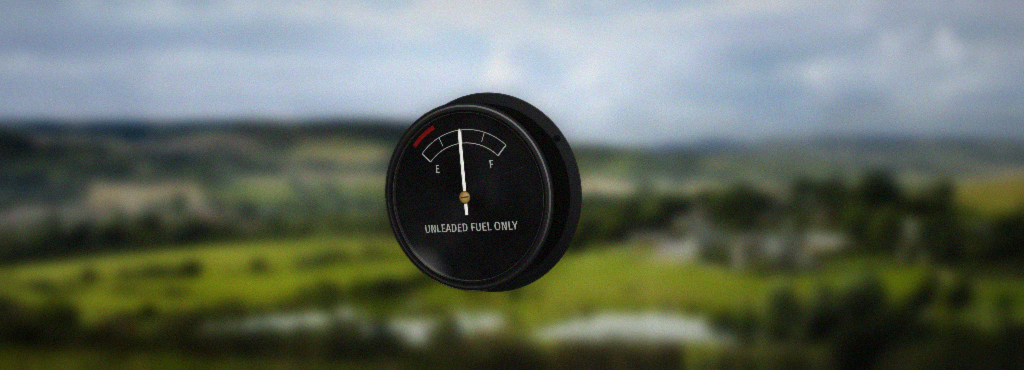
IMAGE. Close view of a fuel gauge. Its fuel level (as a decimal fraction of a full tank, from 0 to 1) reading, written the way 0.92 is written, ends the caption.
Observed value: 0.5
